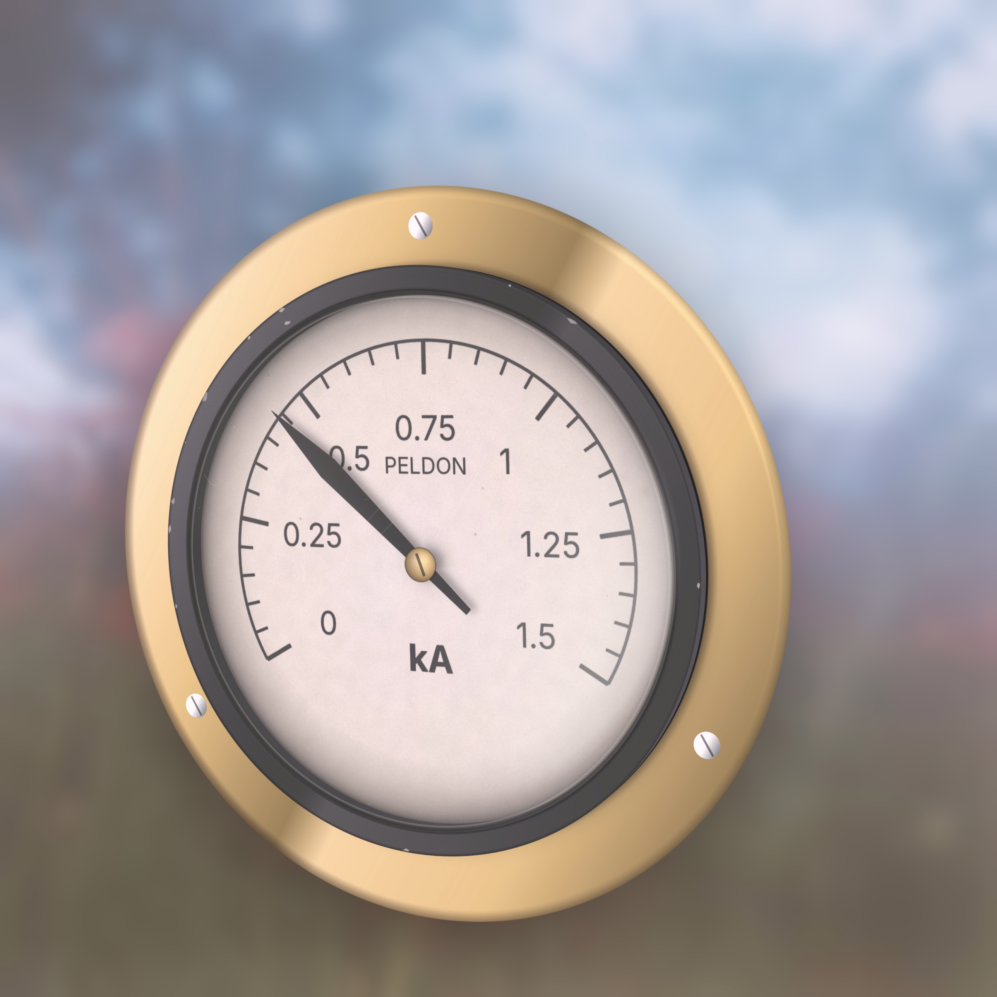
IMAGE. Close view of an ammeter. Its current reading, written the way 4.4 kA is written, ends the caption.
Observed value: 0.45 kA
